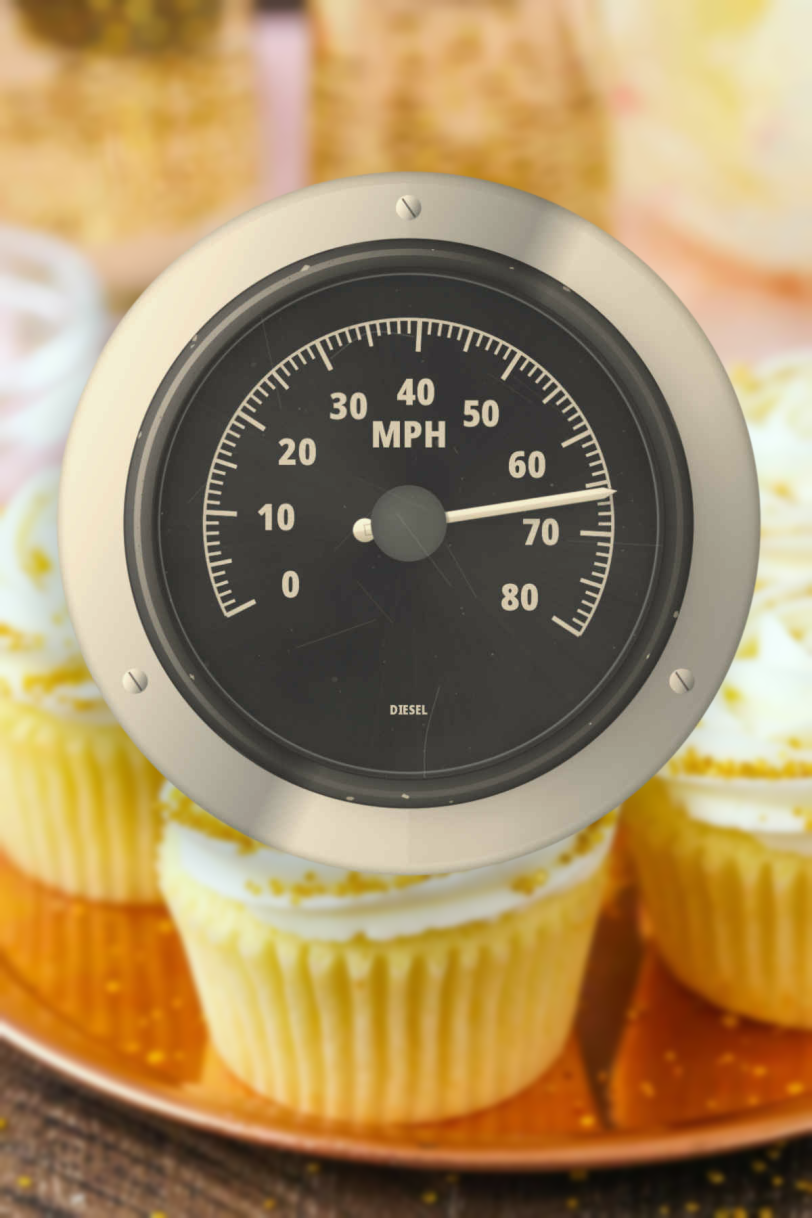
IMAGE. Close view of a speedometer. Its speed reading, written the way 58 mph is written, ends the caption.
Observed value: 66 mph
